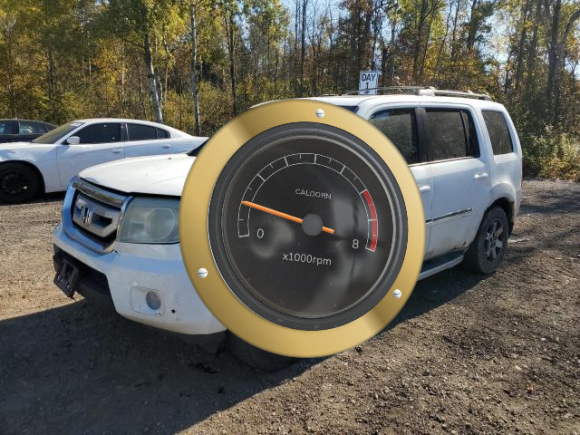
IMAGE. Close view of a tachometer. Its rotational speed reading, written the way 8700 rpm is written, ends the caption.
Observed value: 1000 rpm
